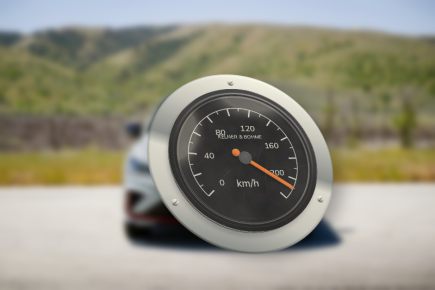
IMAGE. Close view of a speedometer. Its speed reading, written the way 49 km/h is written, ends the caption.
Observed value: 210 km/h
